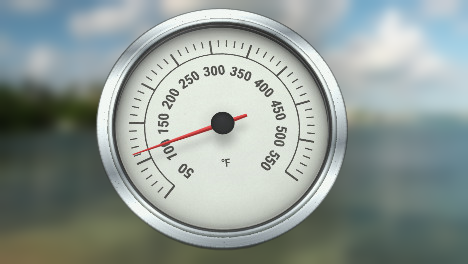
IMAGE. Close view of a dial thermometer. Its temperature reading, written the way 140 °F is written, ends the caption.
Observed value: 110 °F
